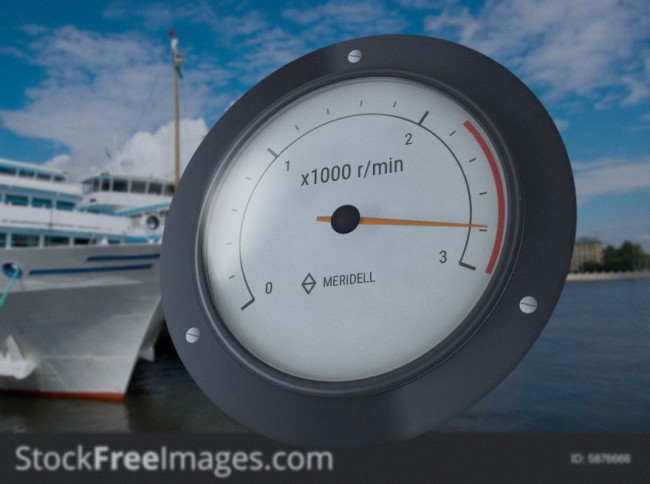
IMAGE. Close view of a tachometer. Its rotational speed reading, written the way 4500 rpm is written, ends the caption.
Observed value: 2800 rpm
